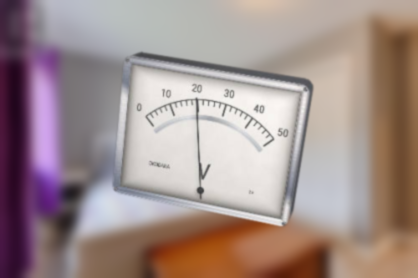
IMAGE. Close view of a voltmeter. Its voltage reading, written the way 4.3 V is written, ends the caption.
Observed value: 20 V
